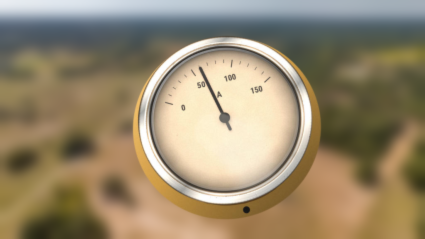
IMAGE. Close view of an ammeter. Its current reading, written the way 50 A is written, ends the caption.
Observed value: 60 A
